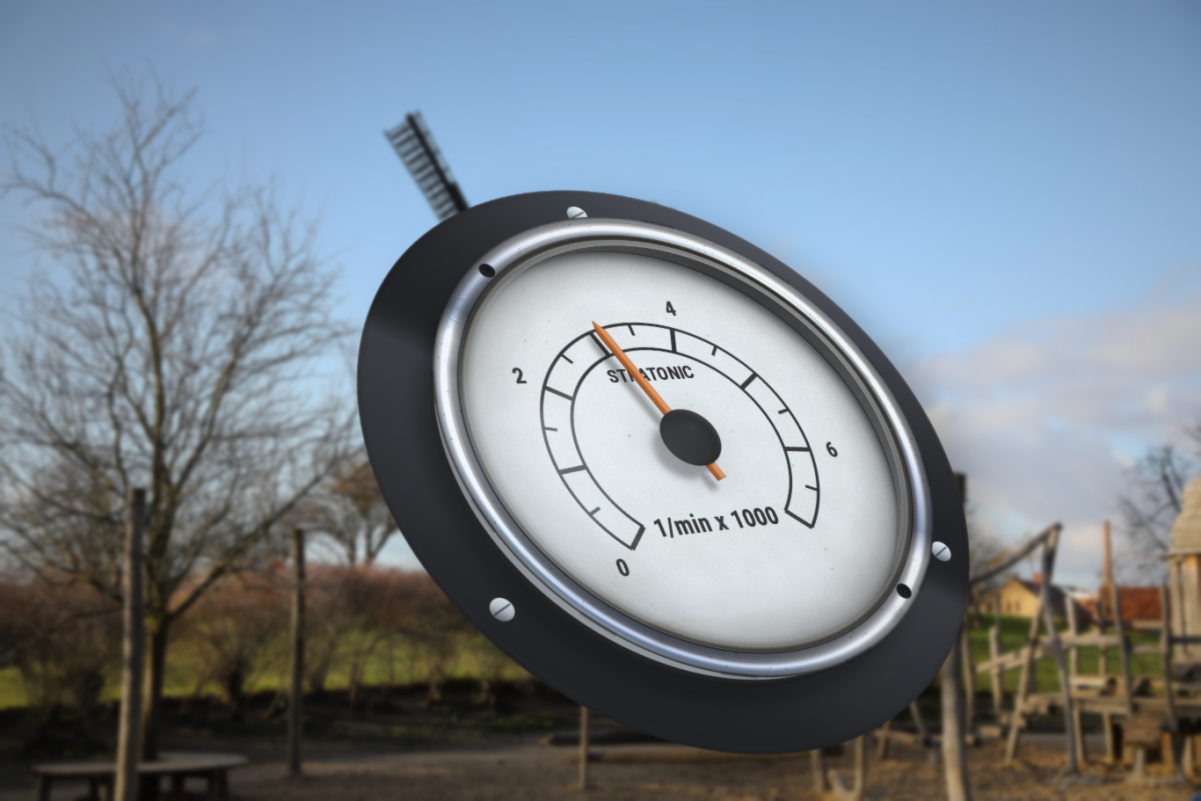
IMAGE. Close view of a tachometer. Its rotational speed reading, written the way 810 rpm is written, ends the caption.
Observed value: 3000 rpm
